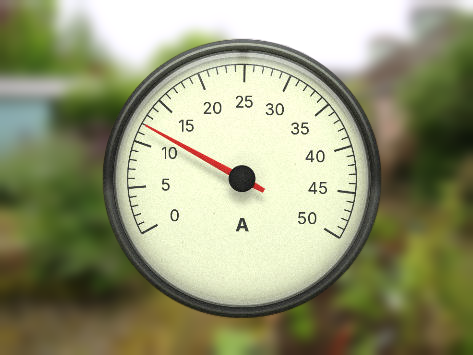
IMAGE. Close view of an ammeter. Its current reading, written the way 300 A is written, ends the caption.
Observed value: 12 A
